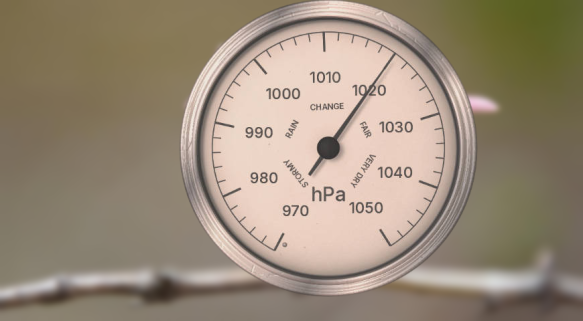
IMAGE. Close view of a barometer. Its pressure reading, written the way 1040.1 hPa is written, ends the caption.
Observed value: 1020 hPa
